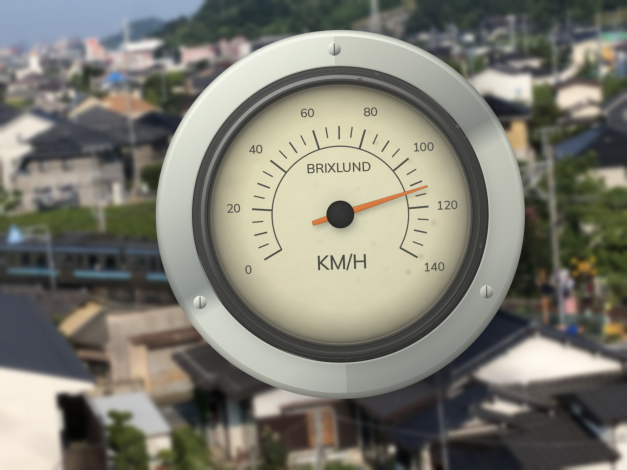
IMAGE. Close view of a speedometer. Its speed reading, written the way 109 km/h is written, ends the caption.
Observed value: 112.5 km/h
